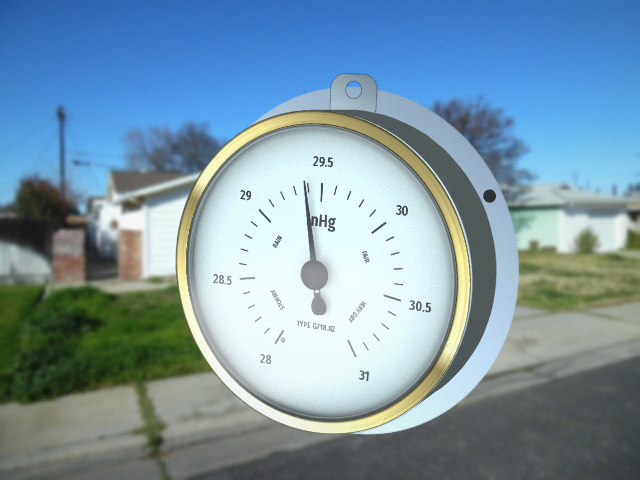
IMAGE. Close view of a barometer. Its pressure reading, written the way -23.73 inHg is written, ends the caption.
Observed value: 29.4 inHg
